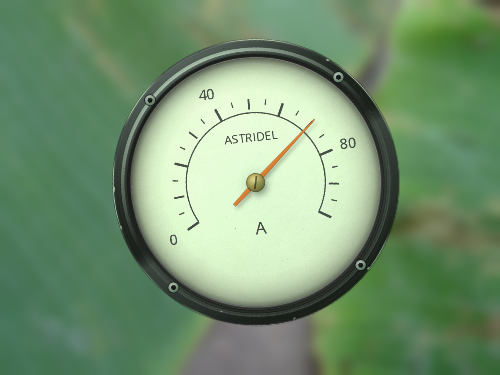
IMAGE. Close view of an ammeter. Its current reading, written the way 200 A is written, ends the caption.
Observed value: 70 A
